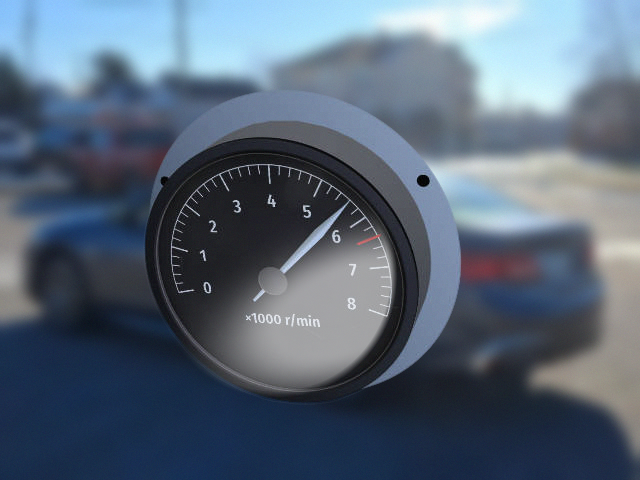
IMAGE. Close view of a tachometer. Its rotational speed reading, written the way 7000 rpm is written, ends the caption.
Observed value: 5600 rpm
